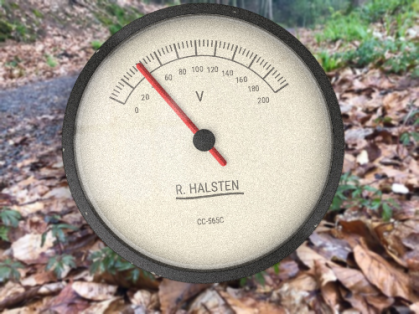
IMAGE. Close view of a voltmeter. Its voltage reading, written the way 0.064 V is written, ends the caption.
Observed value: 40 V
